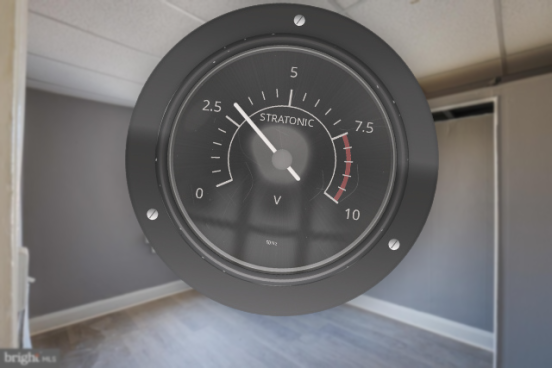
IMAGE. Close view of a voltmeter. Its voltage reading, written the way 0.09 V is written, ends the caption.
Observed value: 3 V
